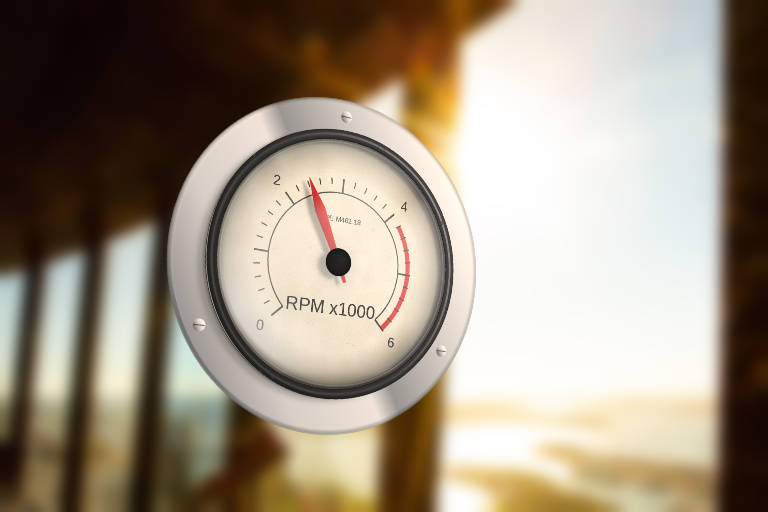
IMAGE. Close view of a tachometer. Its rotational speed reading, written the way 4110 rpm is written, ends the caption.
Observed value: 2400 rpm
